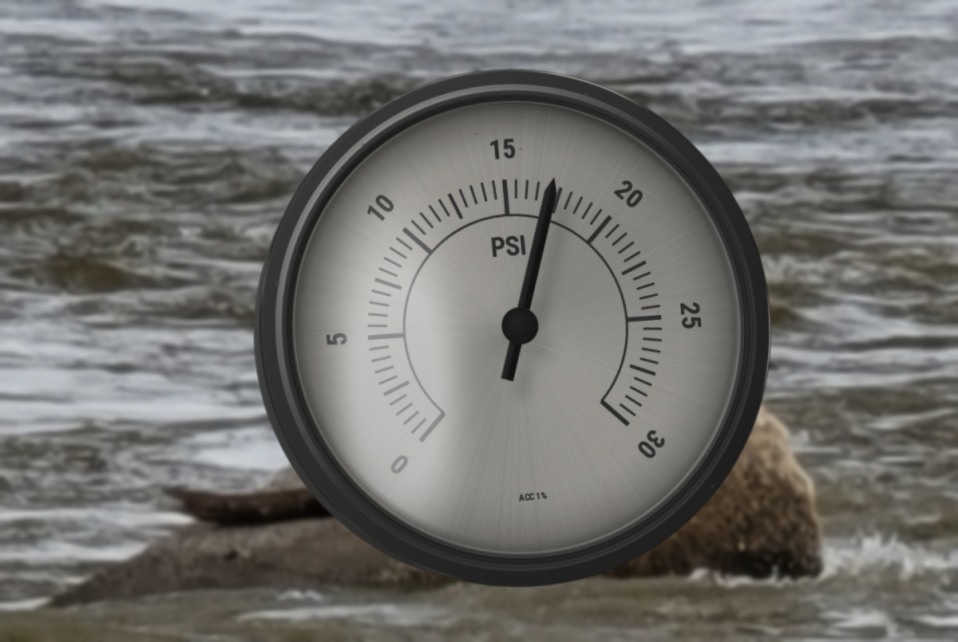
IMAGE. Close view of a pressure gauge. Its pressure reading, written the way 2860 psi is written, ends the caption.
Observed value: 17 psi
